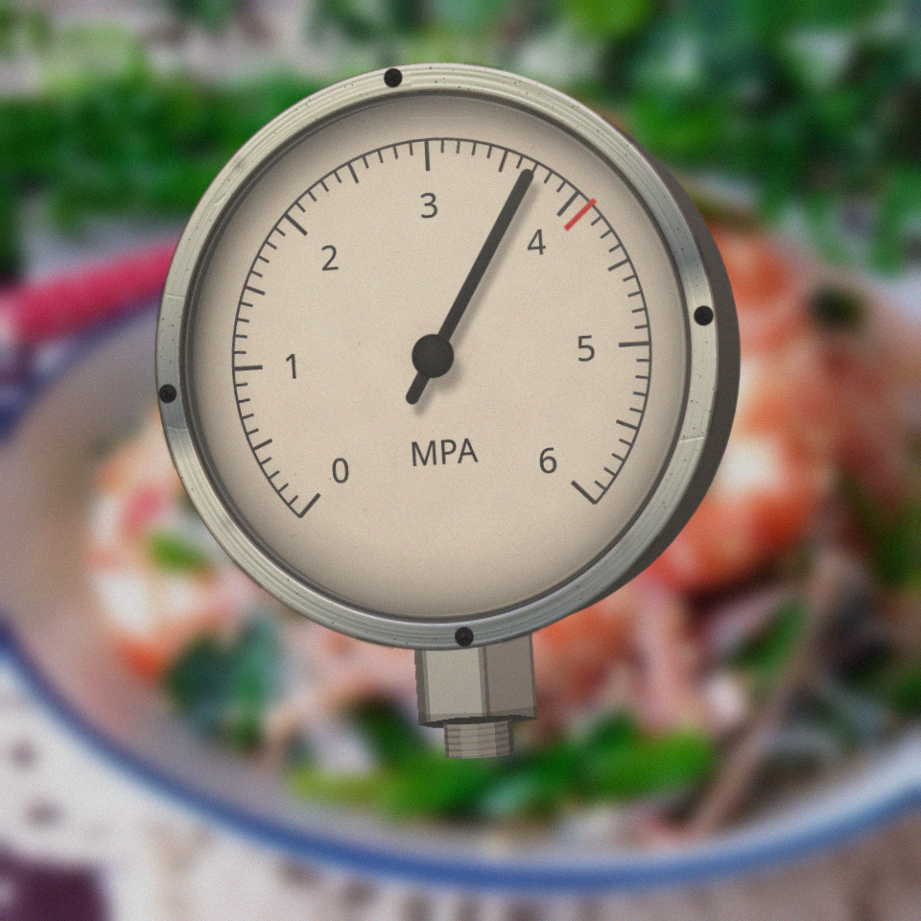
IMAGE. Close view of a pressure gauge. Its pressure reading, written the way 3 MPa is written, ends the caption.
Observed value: 3.7 MPa
